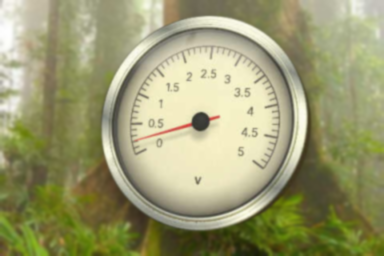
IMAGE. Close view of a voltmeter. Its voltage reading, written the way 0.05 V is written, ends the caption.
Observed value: 0.2 V
